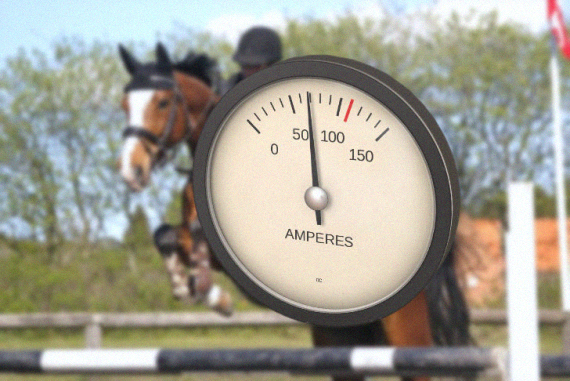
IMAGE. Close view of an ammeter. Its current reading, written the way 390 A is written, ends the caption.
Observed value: 70 A
